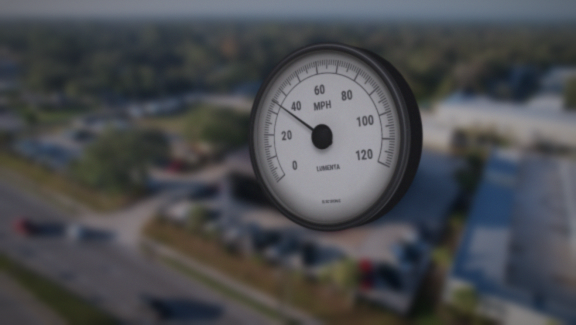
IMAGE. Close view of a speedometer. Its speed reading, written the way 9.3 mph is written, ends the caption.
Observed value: 35 mph
